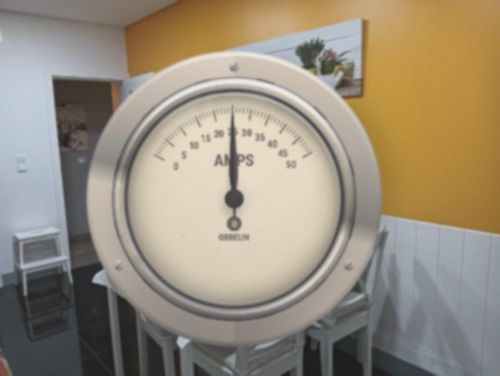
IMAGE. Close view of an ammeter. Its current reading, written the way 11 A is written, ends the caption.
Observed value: 25 A
